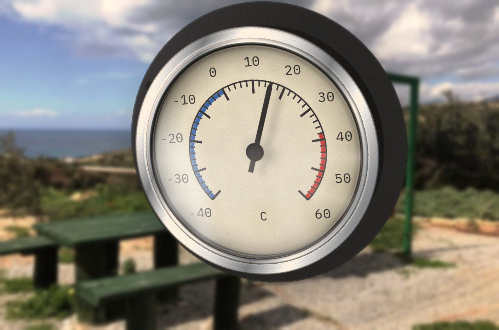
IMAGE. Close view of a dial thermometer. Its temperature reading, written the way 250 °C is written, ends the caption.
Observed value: 16 °C
